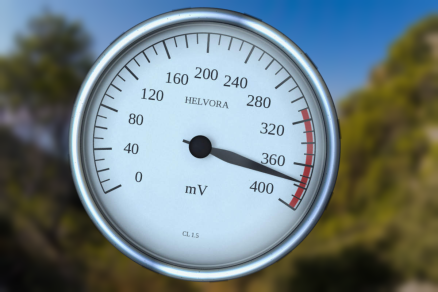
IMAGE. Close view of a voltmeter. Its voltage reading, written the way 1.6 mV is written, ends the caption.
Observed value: 375 mV
